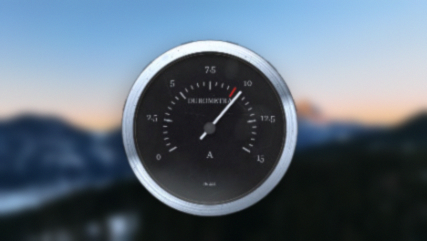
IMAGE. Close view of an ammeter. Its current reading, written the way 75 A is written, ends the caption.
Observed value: 10 A
